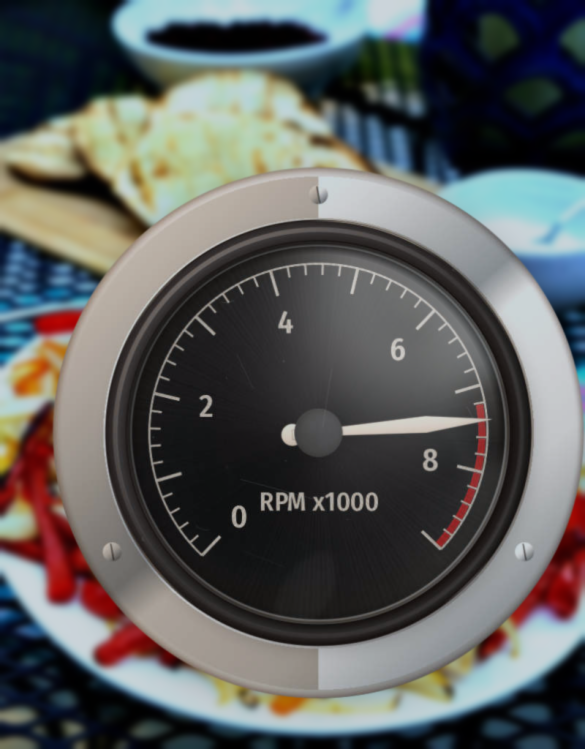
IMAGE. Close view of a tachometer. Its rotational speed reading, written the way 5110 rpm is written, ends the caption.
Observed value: 7400 rpm
